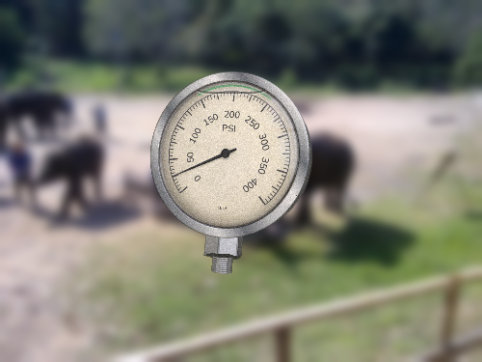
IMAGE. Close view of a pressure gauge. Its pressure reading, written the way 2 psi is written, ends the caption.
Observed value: 25 psi
